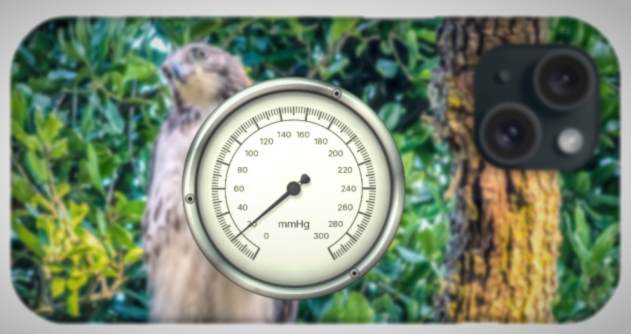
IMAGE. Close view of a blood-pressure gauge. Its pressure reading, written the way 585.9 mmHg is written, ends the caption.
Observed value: 20 mmHg
